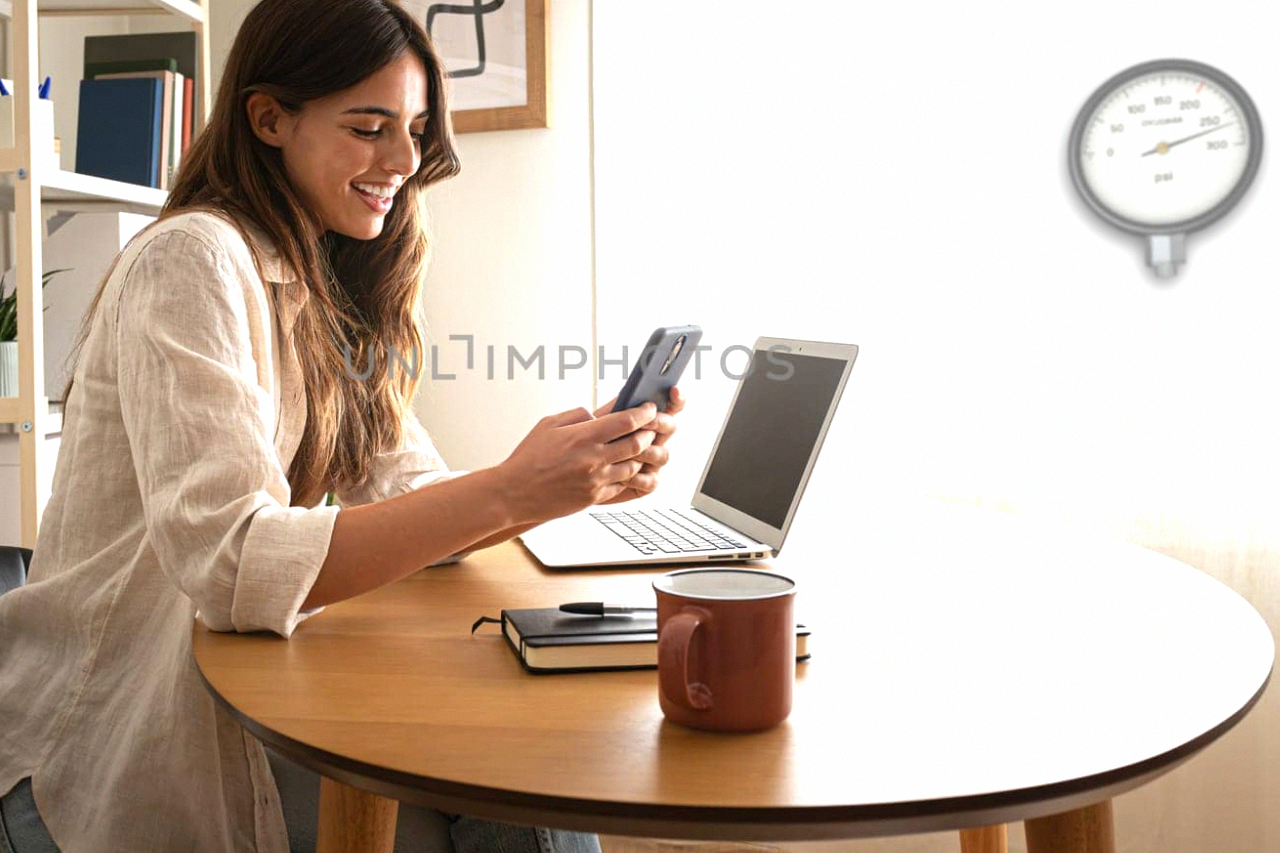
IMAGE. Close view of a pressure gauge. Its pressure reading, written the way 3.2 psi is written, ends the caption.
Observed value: 270 psi
